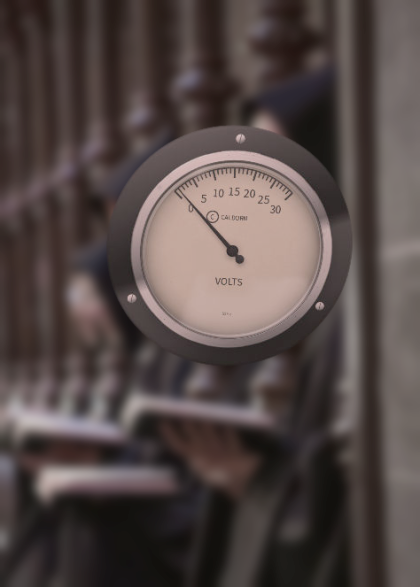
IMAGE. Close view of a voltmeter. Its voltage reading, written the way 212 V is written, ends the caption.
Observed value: 1 V
